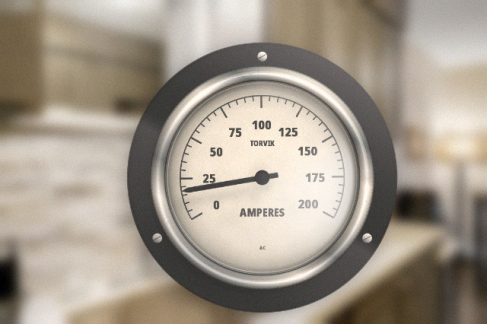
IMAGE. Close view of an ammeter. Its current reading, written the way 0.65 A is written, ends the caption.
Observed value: 17.5 A
